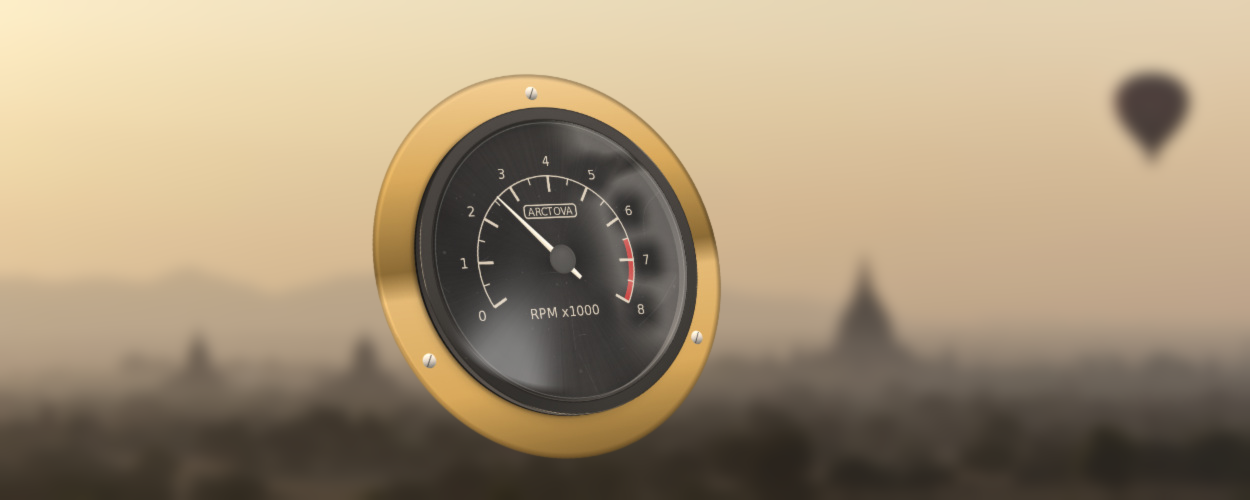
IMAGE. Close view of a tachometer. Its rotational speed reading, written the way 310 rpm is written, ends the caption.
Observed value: 2500 rpm
